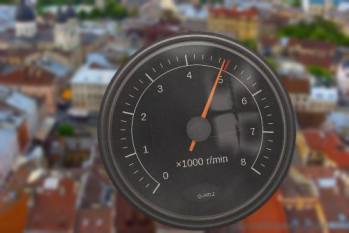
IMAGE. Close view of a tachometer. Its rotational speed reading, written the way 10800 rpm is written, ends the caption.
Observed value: 4900 rpm
